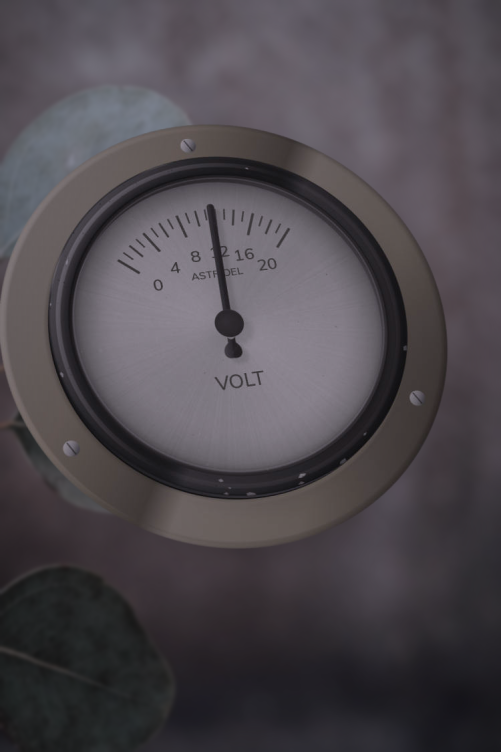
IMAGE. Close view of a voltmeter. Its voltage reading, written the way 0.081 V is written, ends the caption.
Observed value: 11.5 V
